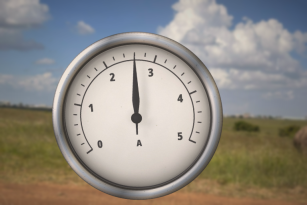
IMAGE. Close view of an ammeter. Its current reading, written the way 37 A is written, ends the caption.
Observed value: 2.6 A
